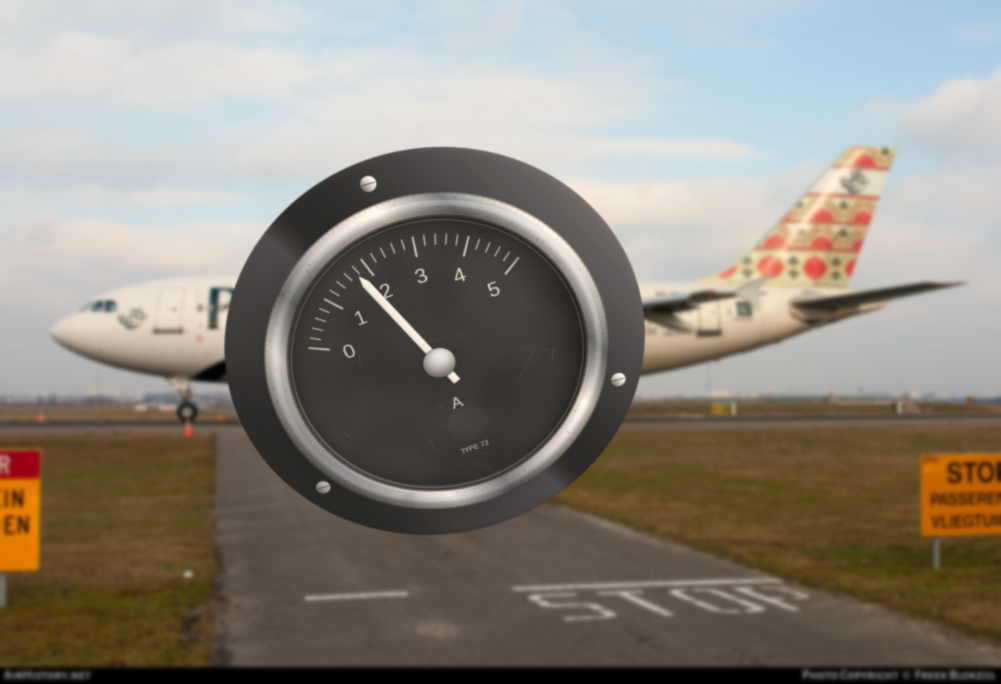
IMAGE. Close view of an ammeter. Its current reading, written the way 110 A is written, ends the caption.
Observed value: 1.8 A
